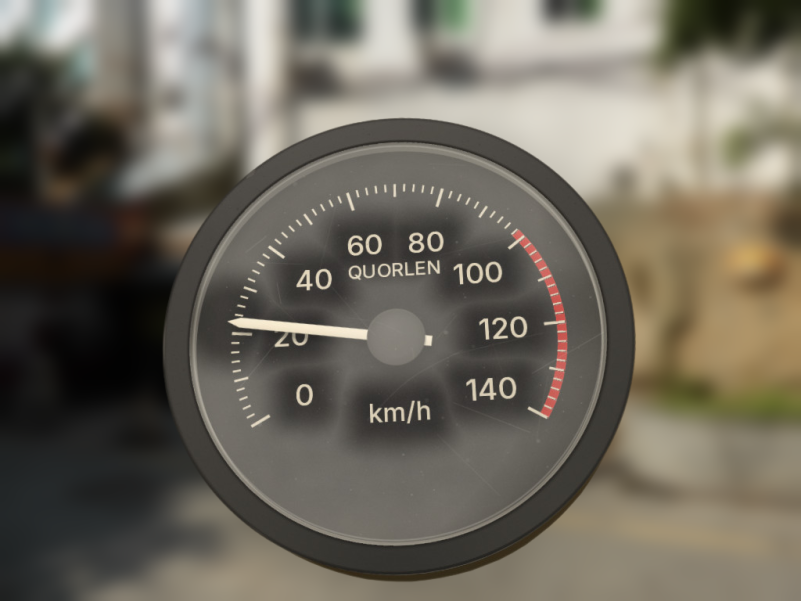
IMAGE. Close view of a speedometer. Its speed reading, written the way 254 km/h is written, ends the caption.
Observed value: 22 km/h
